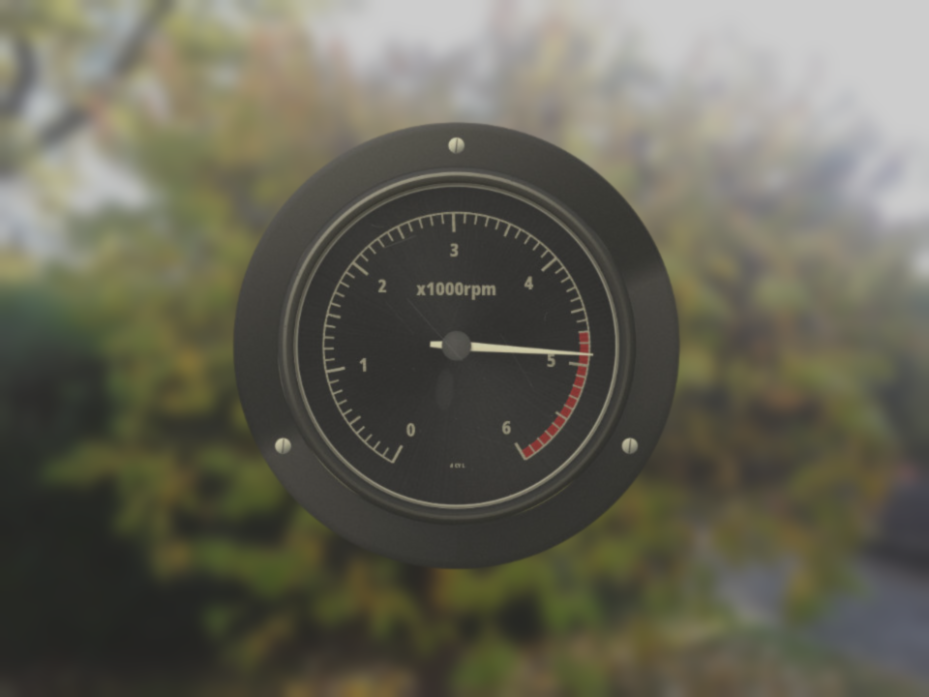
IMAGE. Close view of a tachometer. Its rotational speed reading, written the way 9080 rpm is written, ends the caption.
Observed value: 4900 rpm
